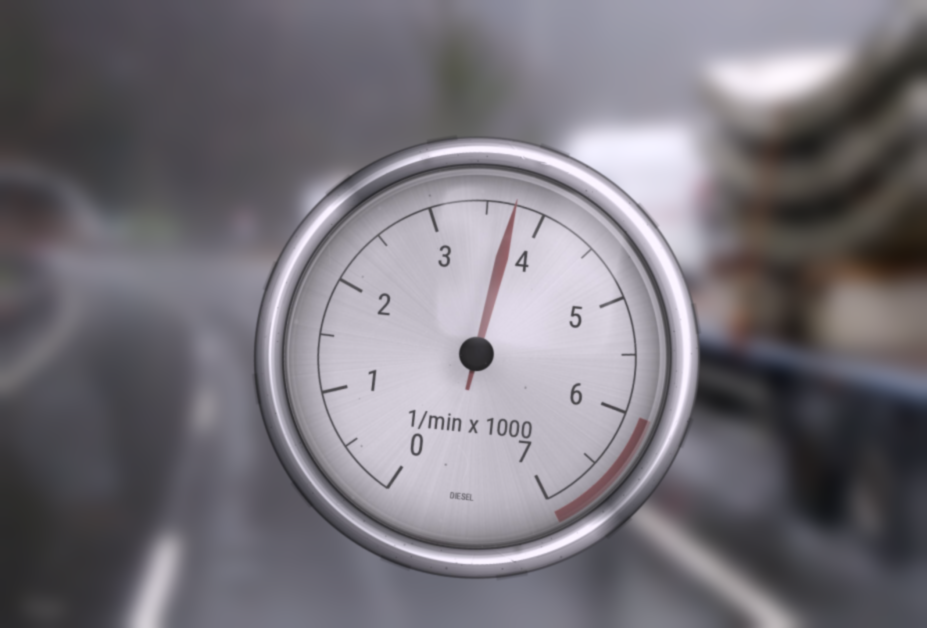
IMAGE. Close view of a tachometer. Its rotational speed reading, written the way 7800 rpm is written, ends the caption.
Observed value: 3750 rpm
